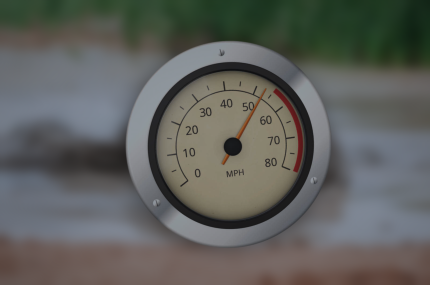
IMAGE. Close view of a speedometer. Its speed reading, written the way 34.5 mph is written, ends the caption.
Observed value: 52.5 mph
